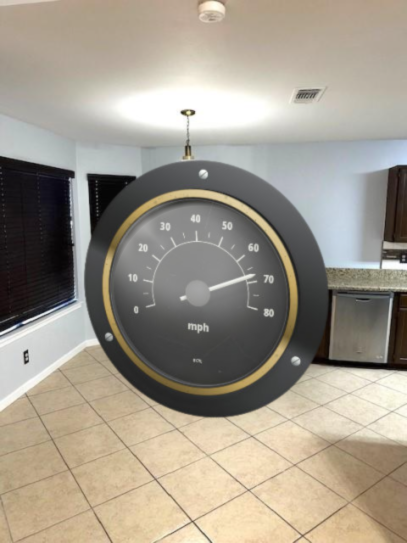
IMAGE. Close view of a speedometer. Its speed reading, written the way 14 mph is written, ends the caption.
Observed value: 67.5 mph
